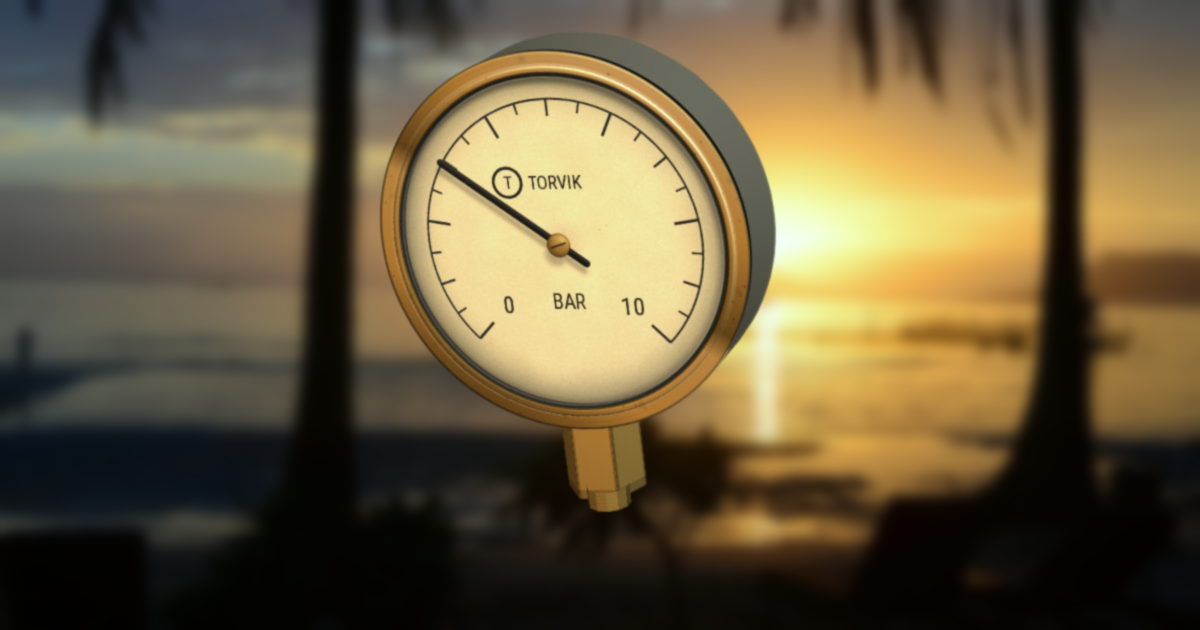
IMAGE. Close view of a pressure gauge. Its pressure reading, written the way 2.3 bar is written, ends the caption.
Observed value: 3 bar
